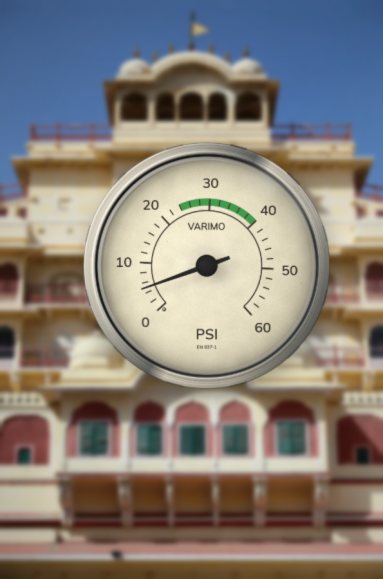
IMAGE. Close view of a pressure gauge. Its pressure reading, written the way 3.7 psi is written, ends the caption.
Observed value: 5 psi
